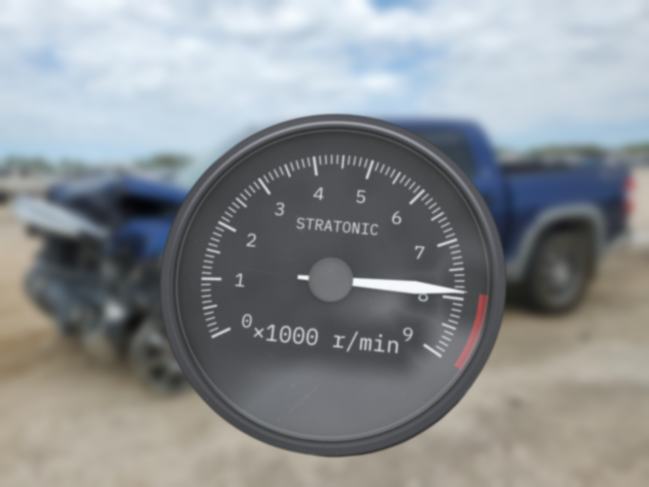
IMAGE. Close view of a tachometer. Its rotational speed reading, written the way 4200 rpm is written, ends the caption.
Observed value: 7900 rpm
